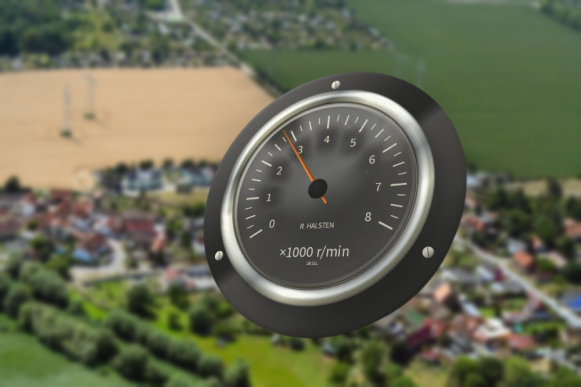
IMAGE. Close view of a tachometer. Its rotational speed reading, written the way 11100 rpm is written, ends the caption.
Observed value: 2875 rpm
